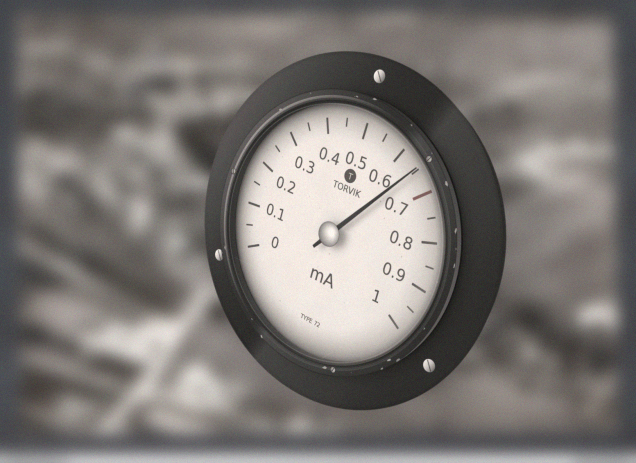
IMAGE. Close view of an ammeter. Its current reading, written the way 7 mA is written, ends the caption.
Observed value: 0.65 mA
